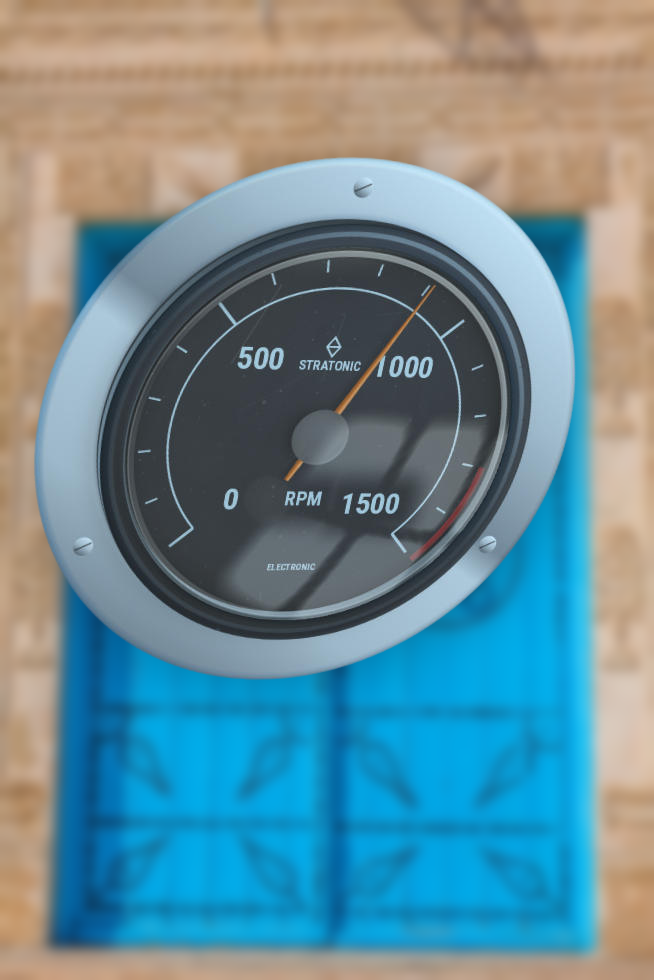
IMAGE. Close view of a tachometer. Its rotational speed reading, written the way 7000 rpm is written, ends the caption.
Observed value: 900 rpm
